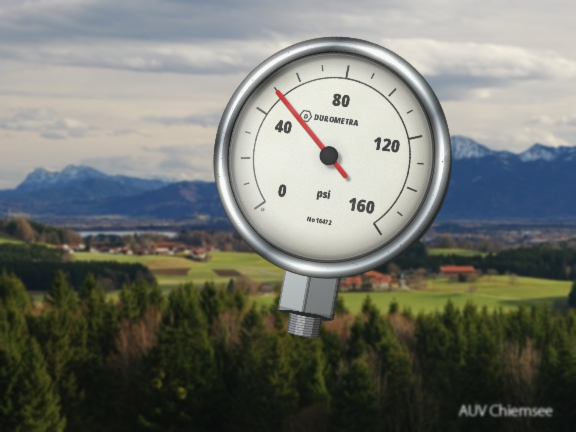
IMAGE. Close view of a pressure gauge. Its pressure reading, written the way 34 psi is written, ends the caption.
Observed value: 50 psi
